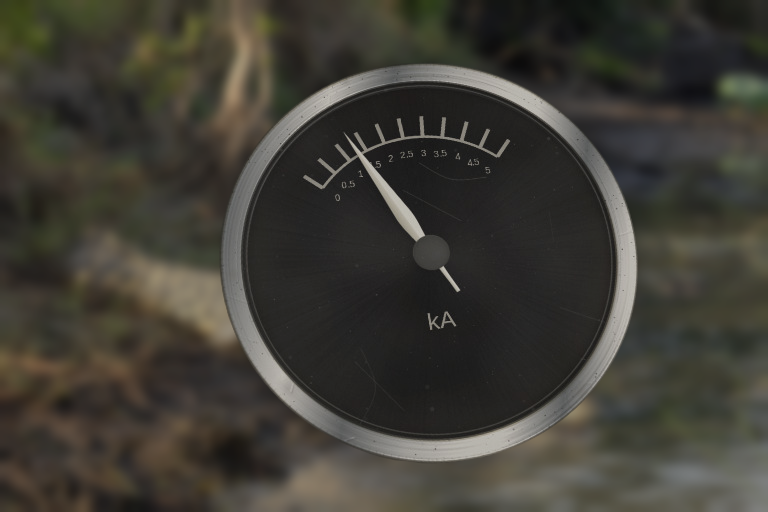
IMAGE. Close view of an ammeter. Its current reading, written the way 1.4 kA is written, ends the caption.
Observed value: 1.25 kA
